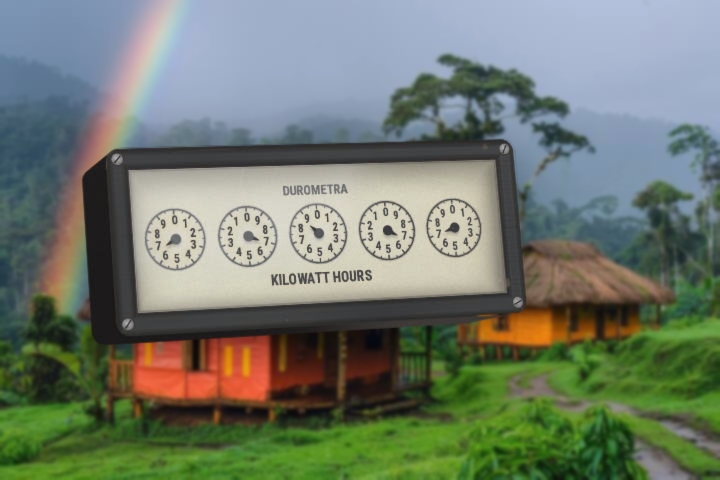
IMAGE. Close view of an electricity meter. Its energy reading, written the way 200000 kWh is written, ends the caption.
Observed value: 66867 kWh
